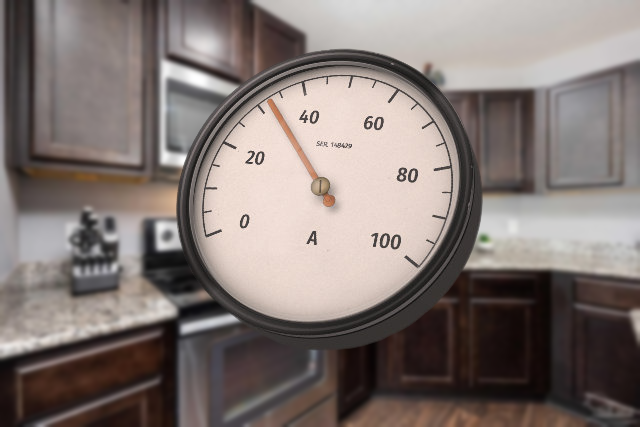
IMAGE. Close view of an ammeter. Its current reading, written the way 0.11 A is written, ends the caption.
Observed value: 32.5 A
